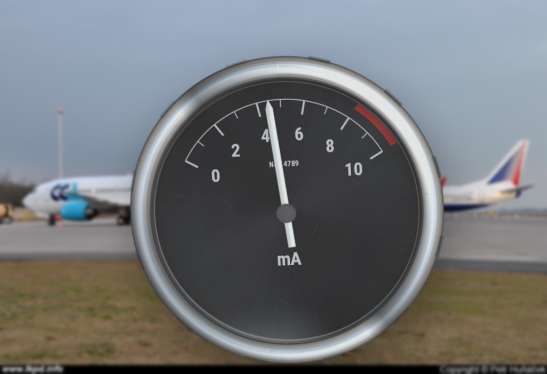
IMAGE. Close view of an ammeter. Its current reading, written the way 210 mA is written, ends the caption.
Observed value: 4.5 mA
